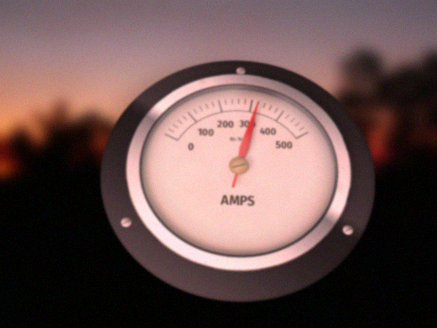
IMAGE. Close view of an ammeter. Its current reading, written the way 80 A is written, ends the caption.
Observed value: 320 A
